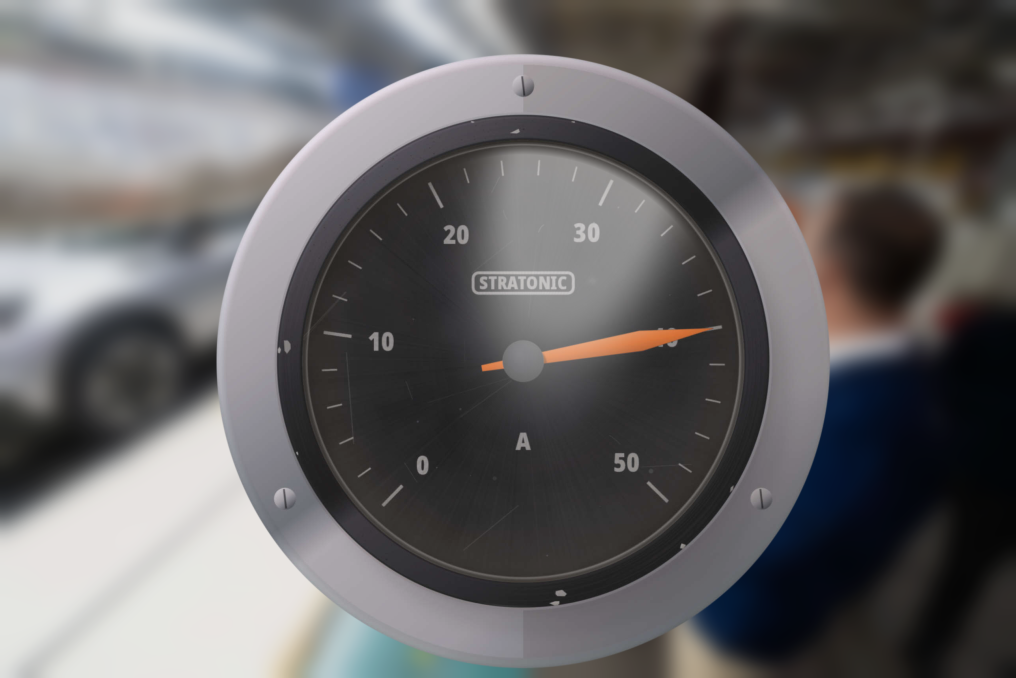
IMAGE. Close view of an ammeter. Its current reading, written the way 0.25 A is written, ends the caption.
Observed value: 40 A
